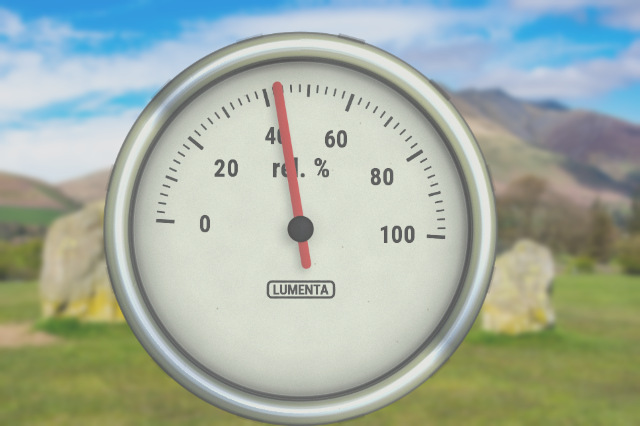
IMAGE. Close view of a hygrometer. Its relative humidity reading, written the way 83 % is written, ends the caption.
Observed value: 43 %
